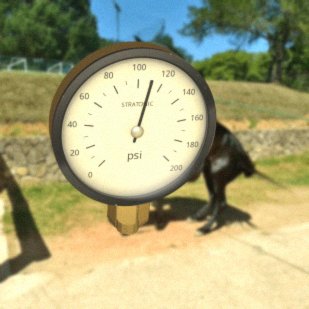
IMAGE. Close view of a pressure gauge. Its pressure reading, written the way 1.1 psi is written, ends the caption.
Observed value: 110 psi
